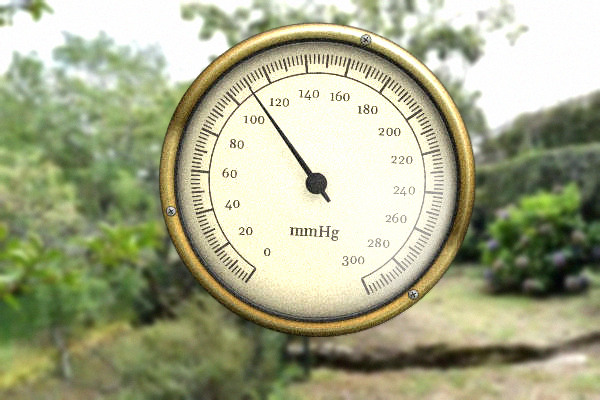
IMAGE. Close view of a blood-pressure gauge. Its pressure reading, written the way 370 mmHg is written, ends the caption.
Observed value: 110 mmHg
